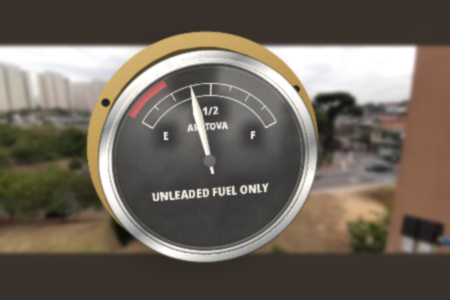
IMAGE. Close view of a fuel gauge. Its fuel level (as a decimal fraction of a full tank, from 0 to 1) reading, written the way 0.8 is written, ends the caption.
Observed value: 0.375
